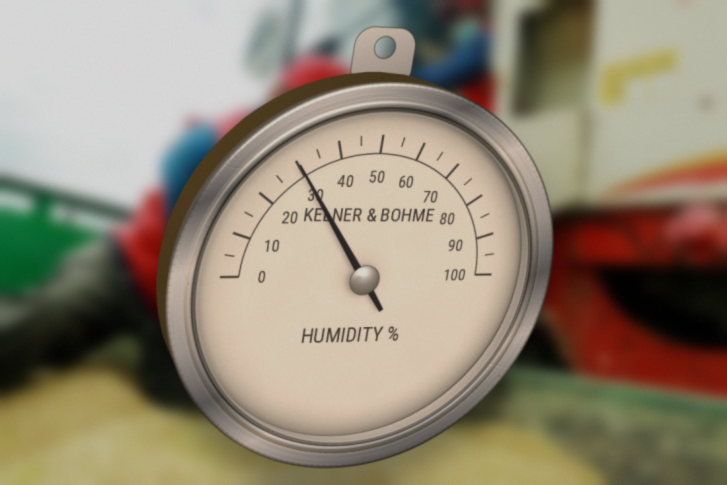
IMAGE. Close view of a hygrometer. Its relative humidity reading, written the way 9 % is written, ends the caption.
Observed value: 30 %
